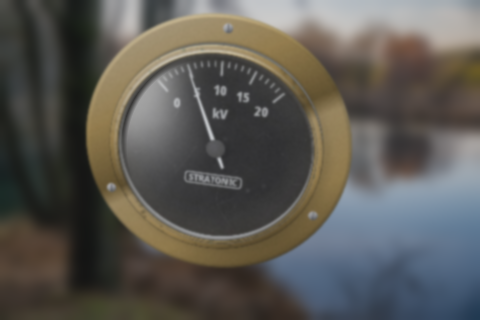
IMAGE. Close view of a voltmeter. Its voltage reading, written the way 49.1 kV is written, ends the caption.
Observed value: 5 kV
